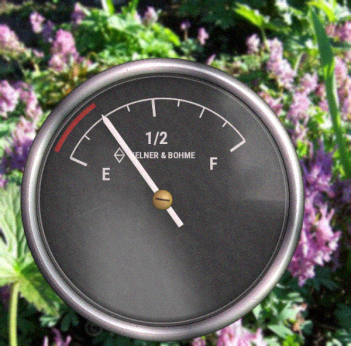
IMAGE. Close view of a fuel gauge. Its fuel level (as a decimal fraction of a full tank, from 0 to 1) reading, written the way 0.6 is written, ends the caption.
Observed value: 0.25
